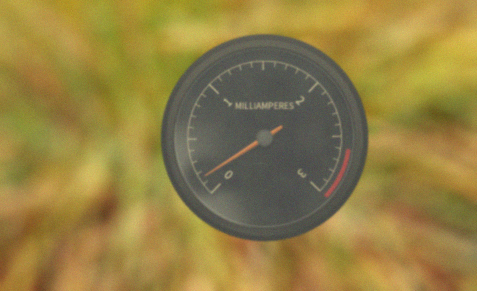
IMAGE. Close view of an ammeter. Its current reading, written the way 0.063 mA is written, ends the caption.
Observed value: 0.15 mA
